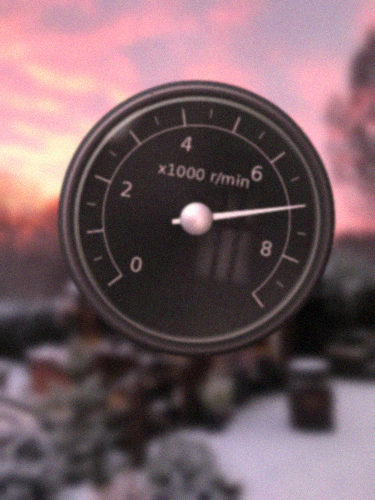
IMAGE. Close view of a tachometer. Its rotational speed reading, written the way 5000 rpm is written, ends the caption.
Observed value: 7000 rpm
